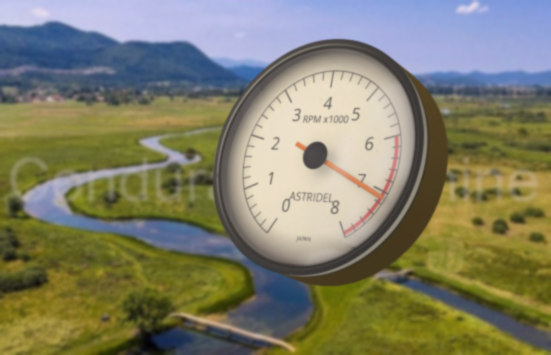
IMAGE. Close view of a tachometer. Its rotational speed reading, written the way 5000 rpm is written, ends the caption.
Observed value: 7100 rpm
